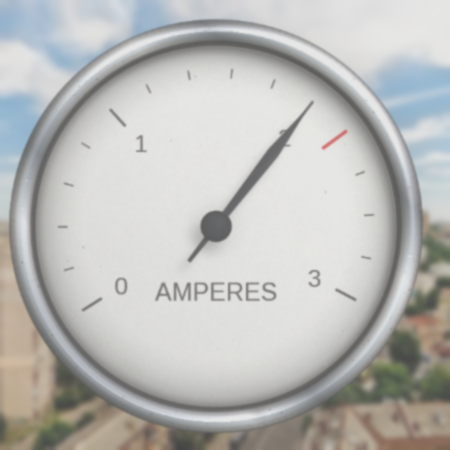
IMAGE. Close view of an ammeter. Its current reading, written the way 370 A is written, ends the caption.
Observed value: 2 A
